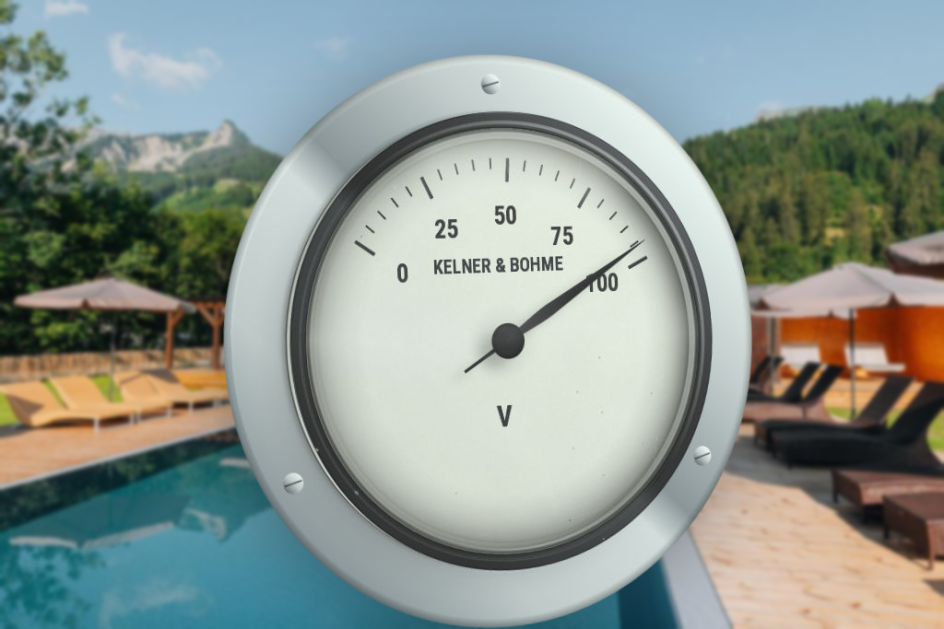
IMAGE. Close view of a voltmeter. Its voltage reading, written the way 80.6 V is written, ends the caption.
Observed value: 95 V
